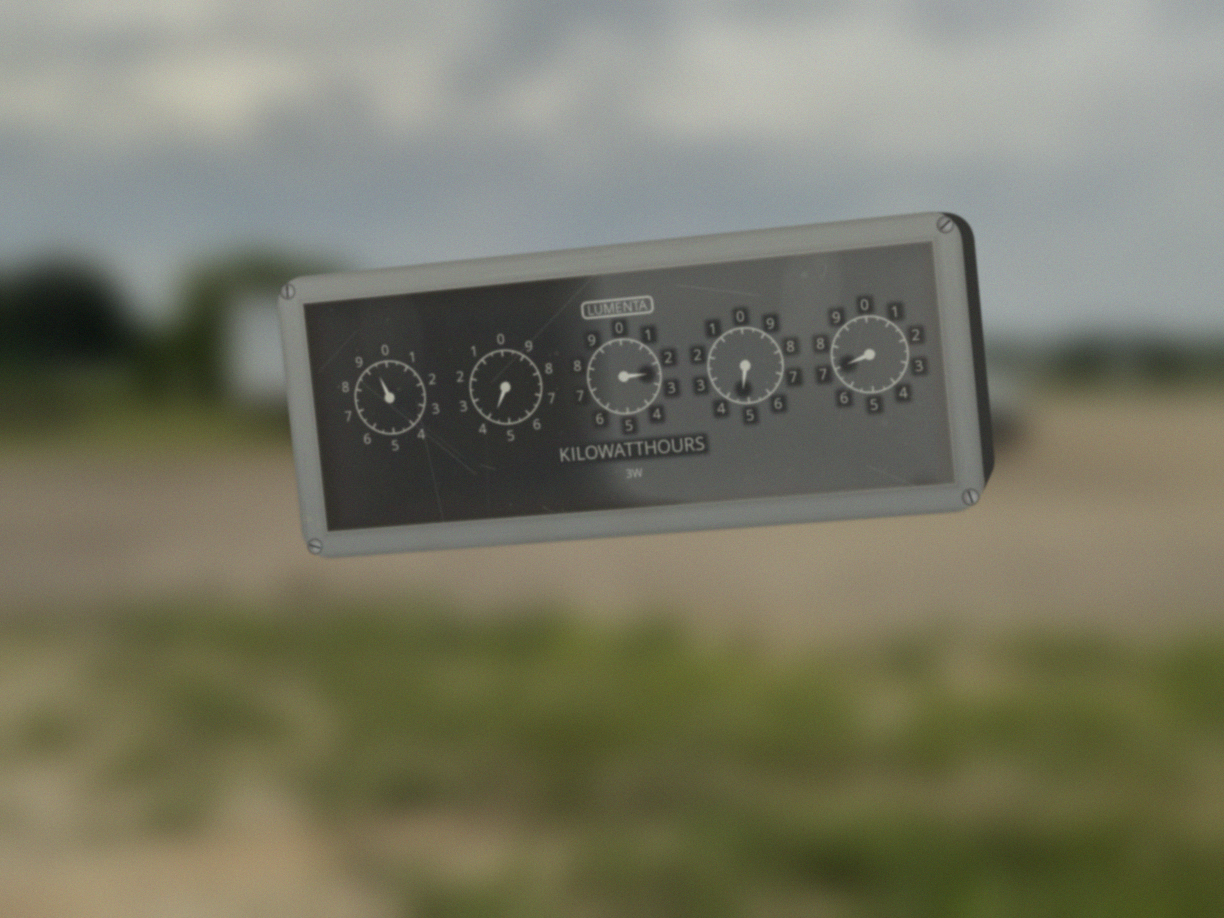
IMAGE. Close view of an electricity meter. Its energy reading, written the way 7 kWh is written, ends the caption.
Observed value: 94247 kWh
